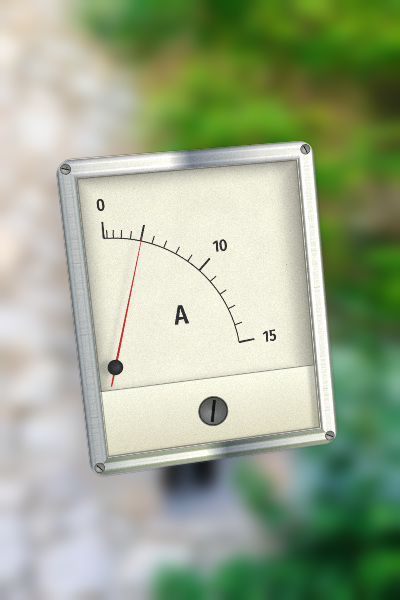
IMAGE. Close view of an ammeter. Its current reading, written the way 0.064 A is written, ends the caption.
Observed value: 5 A
